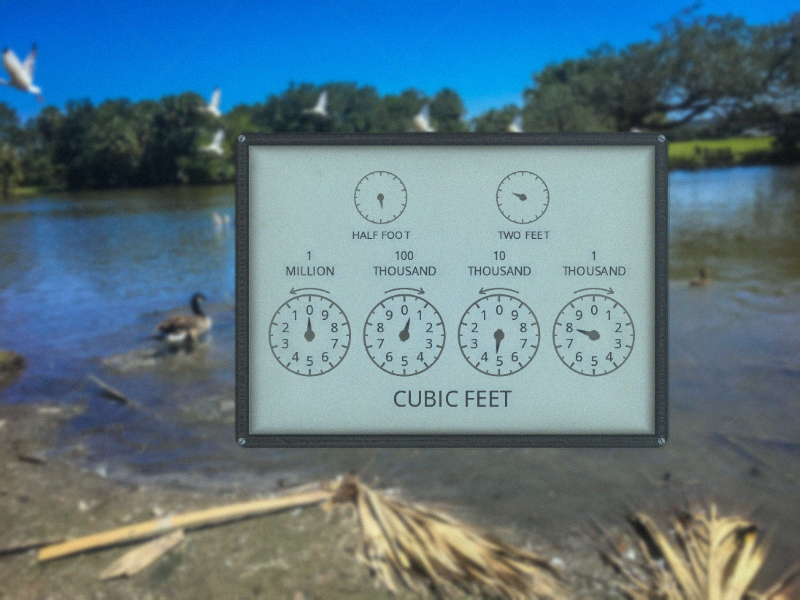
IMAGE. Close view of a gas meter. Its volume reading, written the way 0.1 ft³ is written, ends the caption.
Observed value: 4800 ft³
